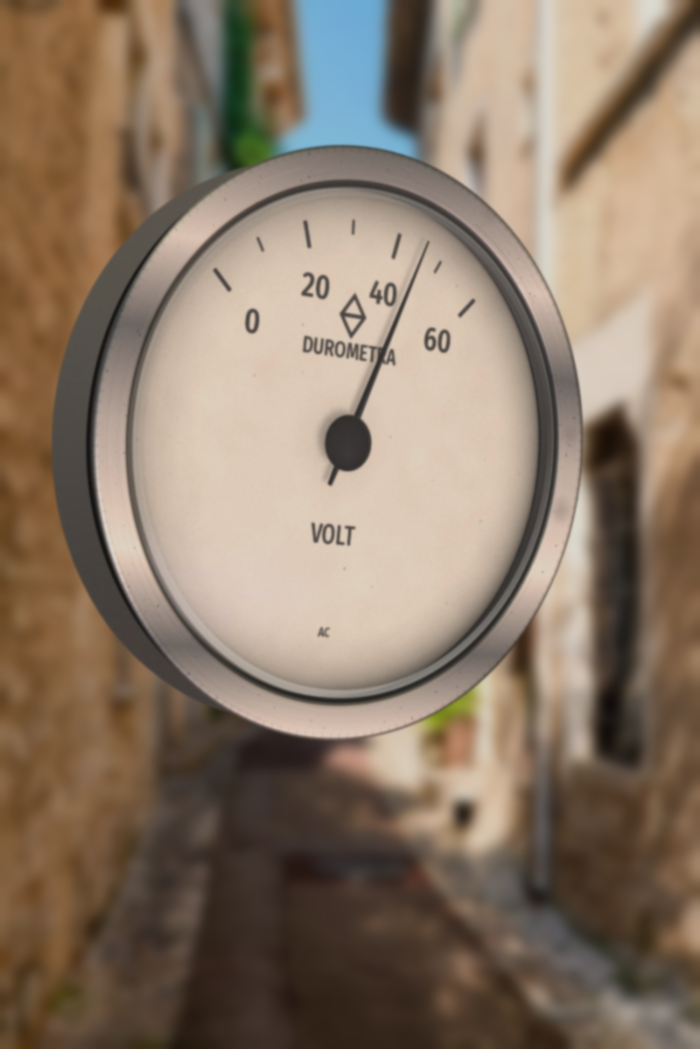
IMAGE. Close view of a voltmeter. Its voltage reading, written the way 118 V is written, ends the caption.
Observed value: 45 V
